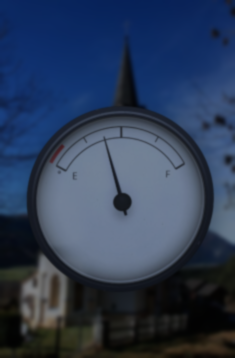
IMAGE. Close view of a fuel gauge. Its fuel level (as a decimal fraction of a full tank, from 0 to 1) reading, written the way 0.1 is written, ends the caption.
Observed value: 0.375
